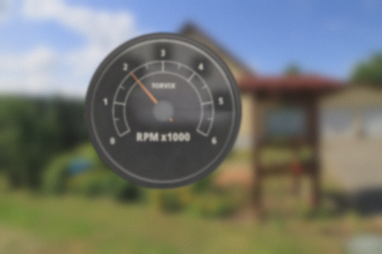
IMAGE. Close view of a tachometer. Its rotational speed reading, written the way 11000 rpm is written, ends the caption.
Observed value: 2000 rpm
